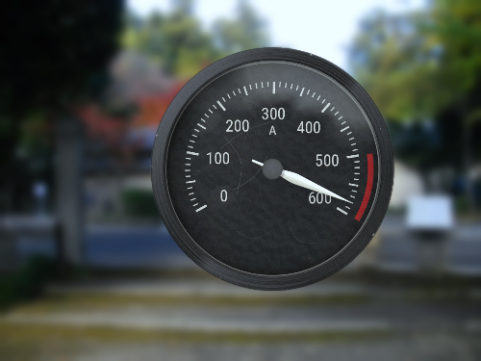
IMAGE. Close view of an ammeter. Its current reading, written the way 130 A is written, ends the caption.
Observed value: 580 A
